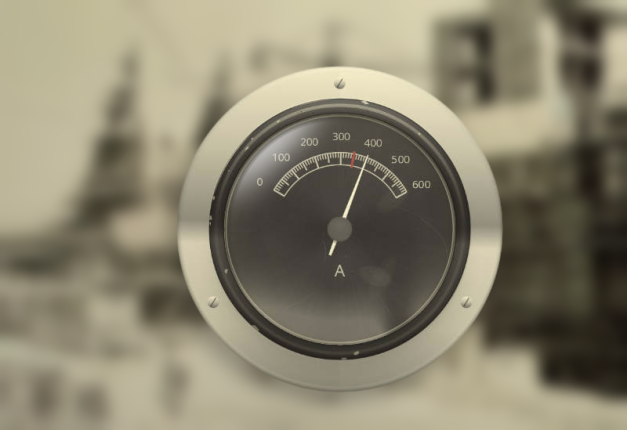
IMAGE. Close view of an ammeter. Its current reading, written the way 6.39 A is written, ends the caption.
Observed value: 400 A
